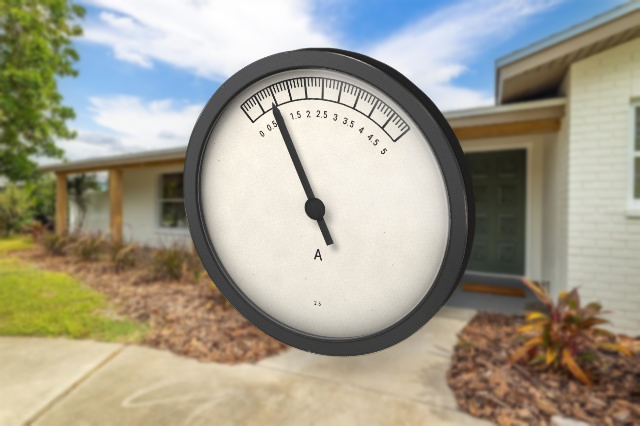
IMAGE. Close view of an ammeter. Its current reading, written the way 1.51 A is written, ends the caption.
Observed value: 1 A
